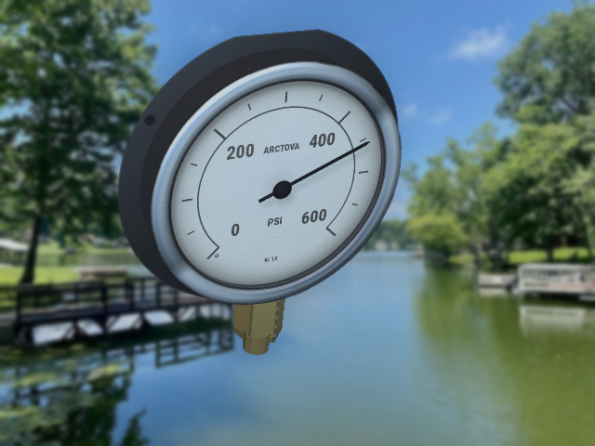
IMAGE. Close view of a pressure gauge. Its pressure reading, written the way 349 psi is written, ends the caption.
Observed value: 450 psi
